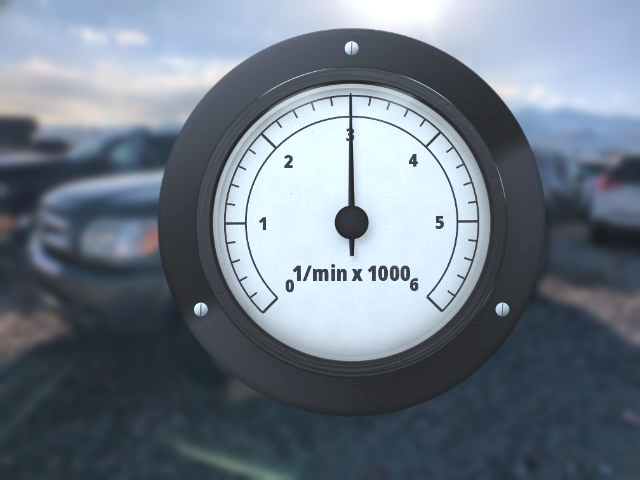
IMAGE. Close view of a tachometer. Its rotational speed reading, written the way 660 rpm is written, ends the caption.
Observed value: 3000 rpm
